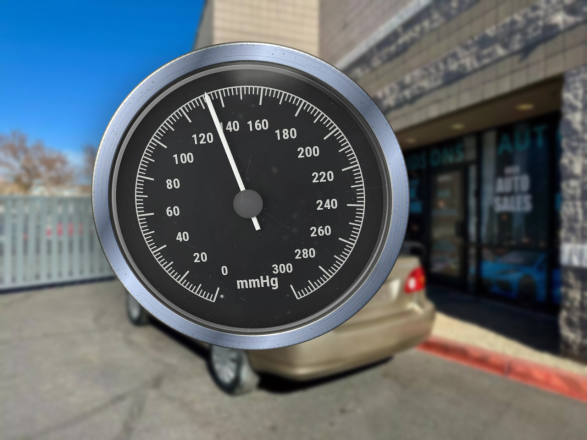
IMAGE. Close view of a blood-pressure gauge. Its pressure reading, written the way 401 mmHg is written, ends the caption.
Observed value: 134 mmHg
